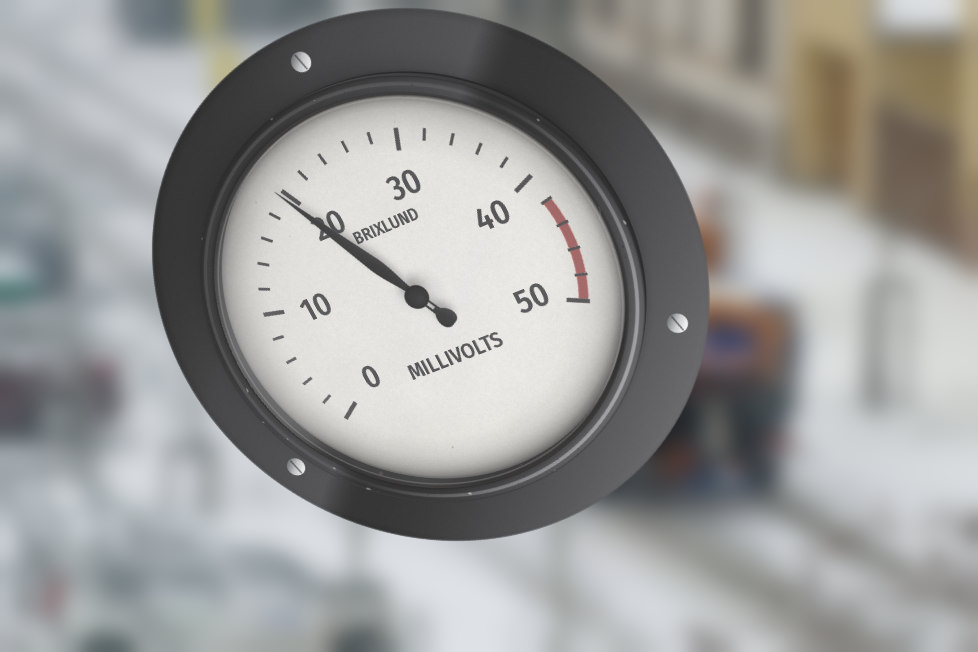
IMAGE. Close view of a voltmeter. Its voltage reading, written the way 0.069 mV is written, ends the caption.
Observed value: 20 mV
